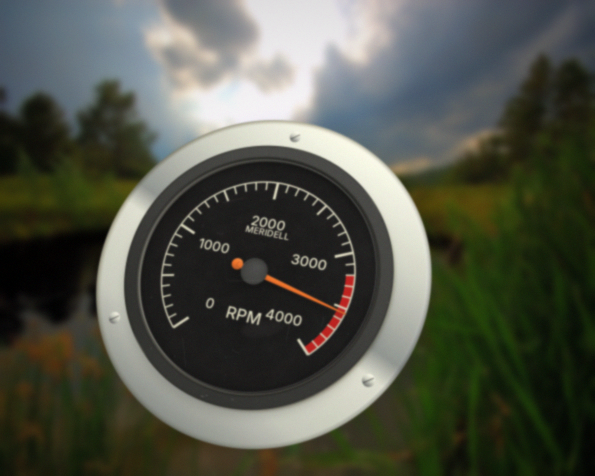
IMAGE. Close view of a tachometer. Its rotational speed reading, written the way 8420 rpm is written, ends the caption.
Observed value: 3550 rpm
